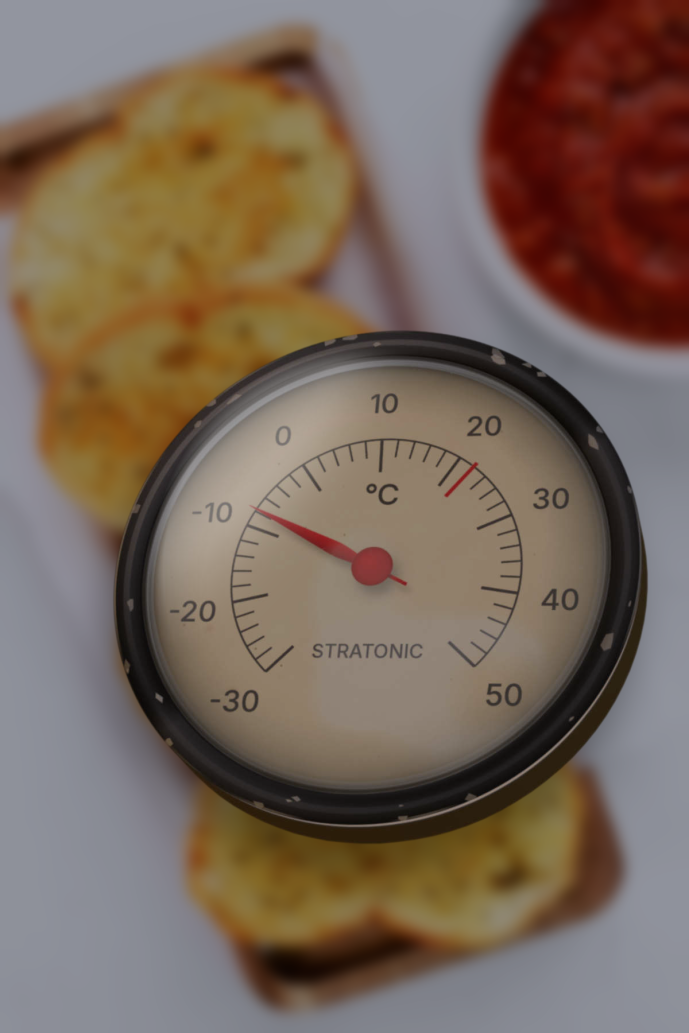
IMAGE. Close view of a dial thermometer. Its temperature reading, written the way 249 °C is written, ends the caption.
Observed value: -8 °C
